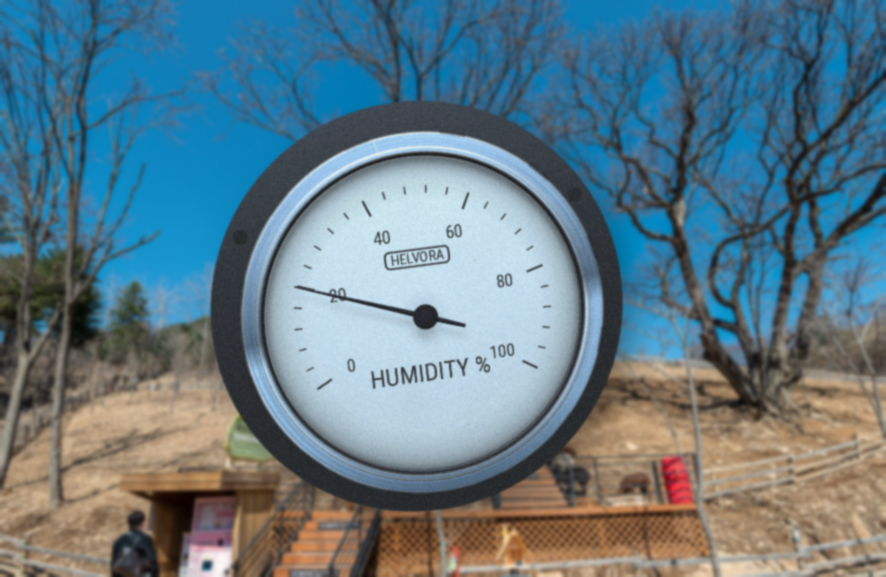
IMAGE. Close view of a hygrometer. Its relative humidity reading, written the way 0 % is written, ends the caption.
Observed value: 20 %
